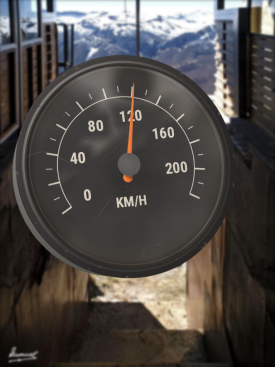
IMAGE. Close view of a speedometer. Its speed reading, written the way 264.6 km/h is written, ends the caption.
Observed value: 120 km/h
